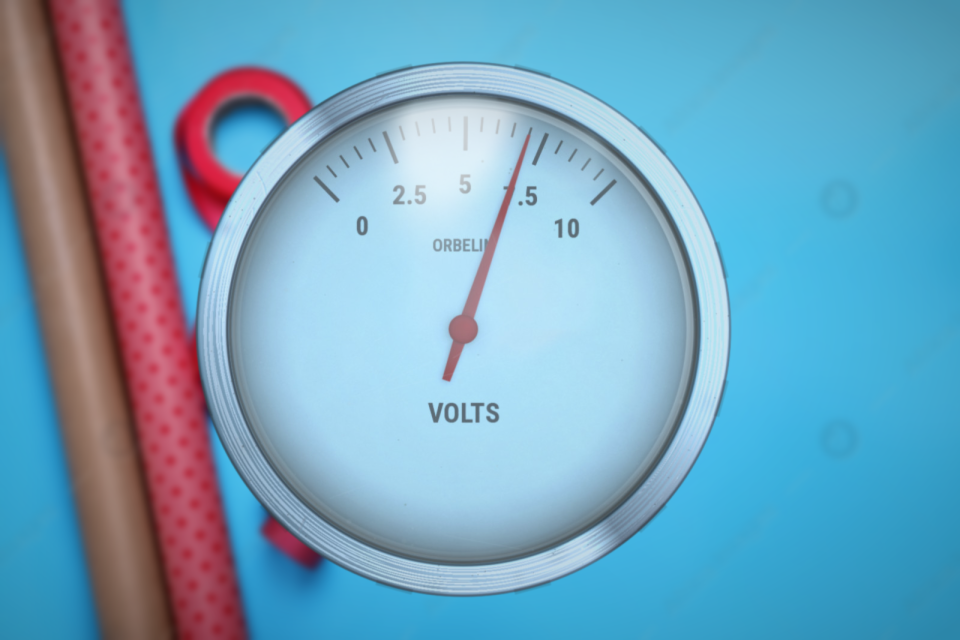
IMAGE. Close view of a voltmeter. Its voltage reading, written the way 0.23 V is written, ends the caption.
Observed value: 7 V
